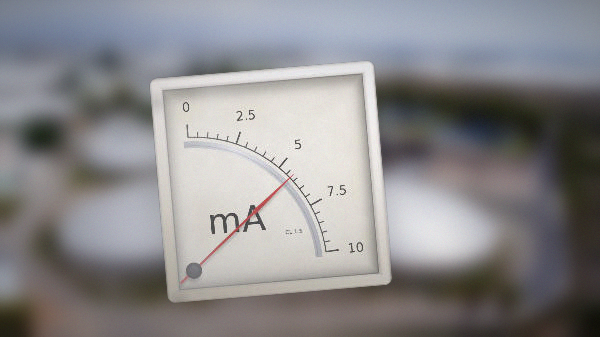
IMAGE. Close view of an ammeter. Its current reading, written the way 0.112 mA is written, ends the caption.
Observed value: 5.75 mA
